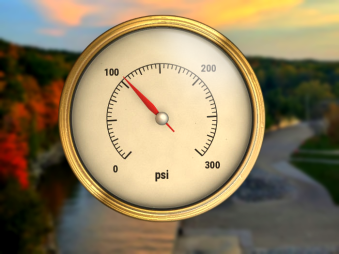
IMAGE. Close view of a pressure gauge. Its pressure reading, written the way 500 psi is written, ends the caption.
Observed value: 105 psi
